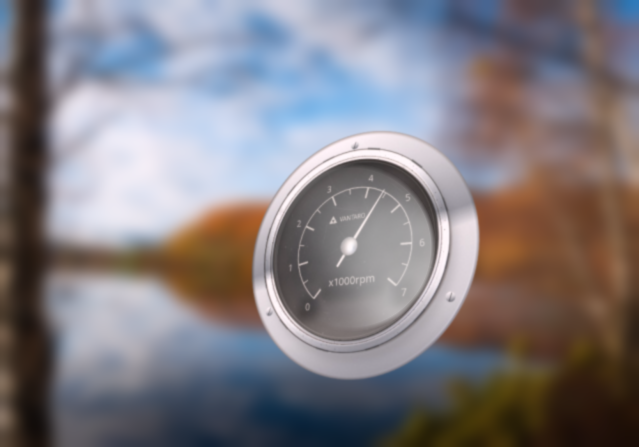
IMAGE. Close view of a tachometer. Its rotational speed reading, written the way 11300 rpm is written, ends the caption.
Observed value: 4500 rpm
